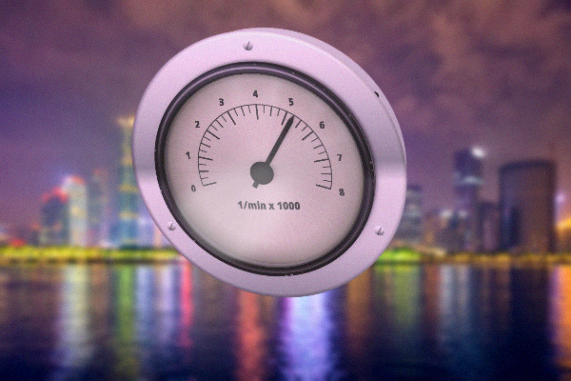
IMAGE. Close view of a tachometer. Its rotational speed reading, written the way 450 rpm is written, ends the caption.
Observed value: 5250 rpm
